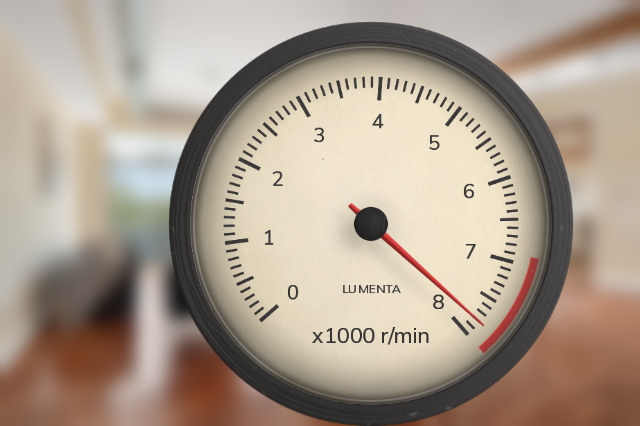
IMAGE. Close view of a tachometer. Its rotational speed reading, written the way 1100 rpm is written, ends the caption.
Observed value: 7800 rpm
